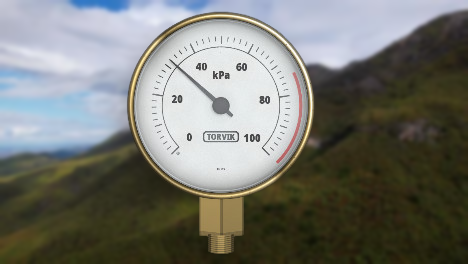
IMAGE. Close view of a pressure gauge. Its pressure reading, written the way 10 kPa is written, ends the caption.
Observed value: 32 kPa
